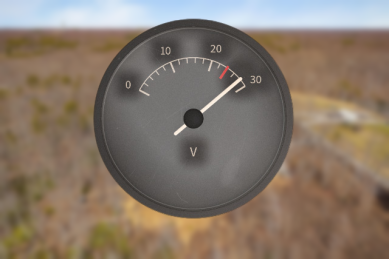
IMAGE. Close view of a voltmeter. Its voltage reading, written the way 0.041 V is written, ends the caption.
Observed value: 28 V
